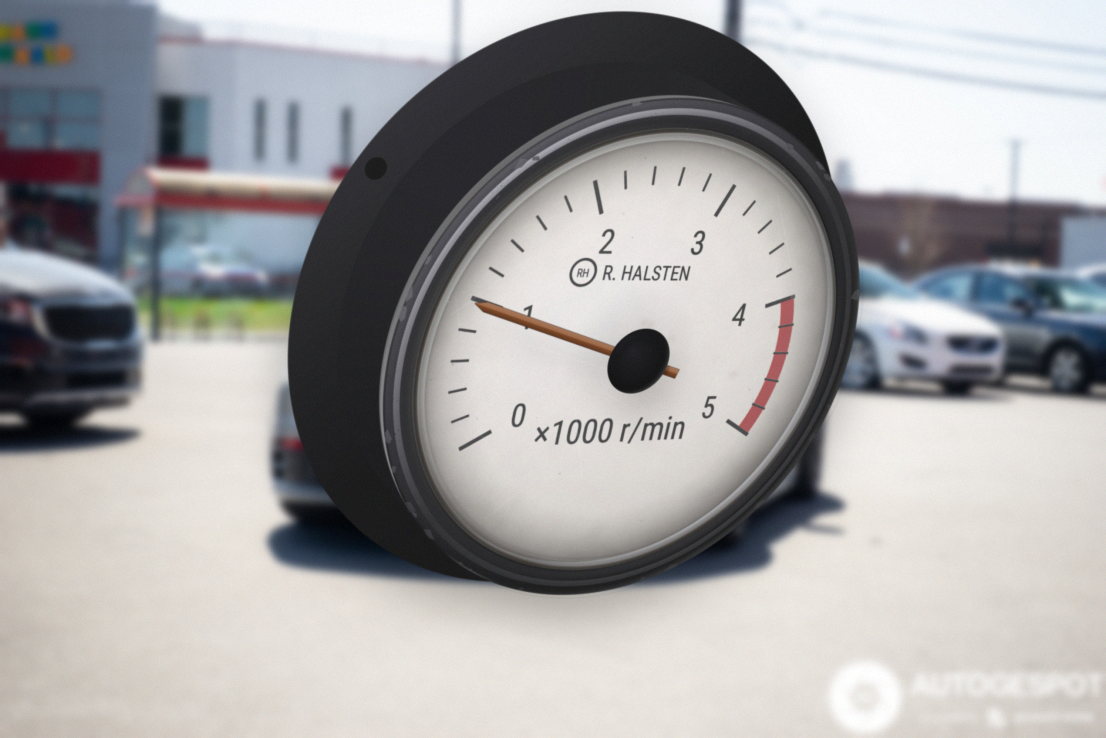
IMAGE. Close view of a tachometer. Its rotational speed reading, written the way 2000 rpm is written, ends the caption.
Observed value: 1000 rpm
